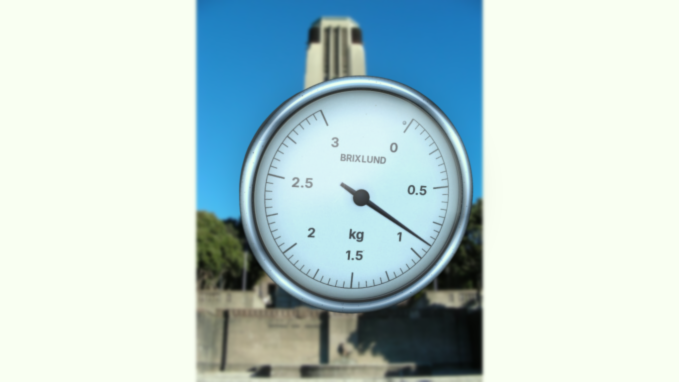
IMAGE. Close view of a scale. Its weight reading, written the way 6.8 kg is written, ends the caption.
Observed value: 0.9 kg
